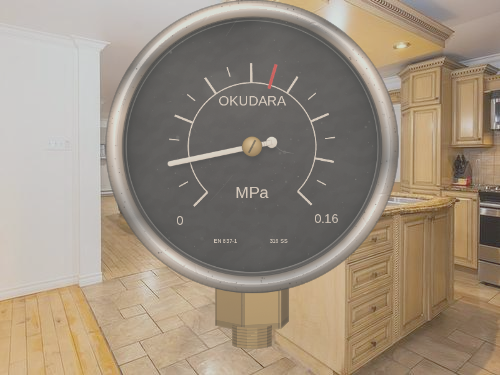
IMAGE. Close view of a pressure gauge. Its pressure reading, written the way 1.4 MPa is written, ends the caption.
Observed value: 0.02 MPa
